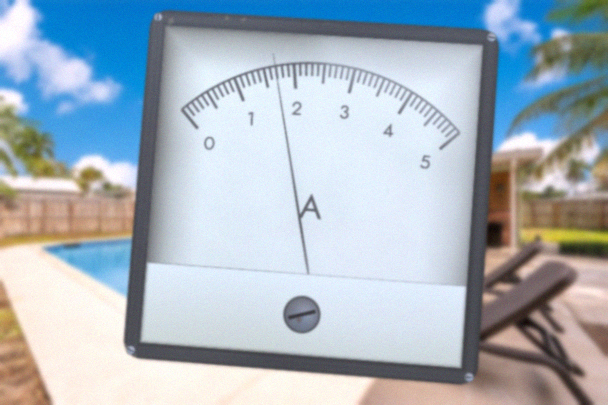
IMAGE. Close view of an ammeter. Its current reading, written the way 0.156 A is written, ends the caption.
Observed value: 1.7 A
